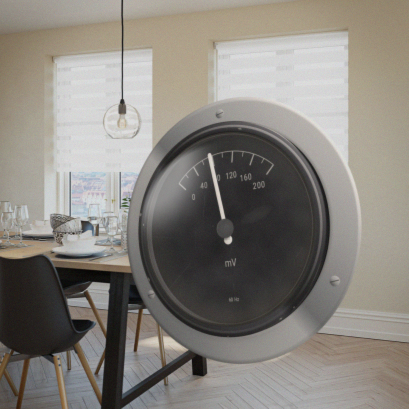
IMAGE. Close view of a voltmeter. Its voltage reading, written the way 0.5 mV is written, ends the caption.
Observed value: 80 mV
